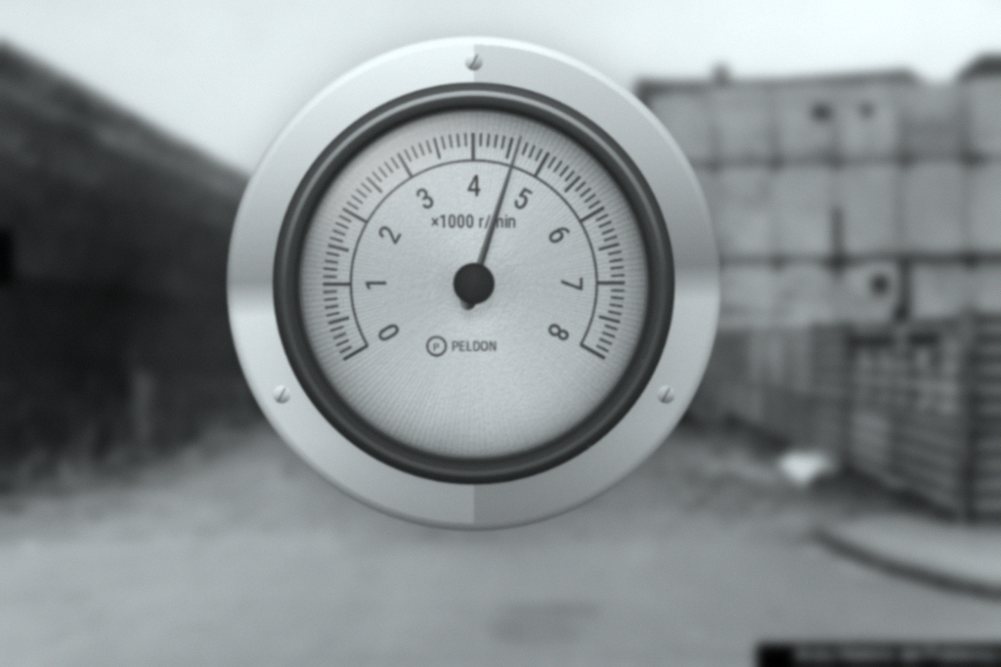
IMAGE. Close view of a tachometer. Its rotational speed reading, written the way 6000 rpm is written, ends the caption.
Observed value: 4600 rpm
